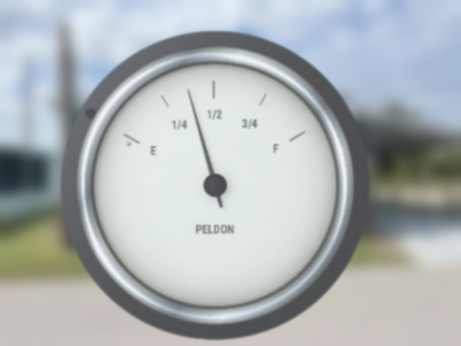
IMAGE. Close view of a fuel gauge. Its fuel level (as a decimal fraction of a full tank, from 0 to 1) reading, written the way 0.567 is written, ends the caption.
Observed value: 0.375
